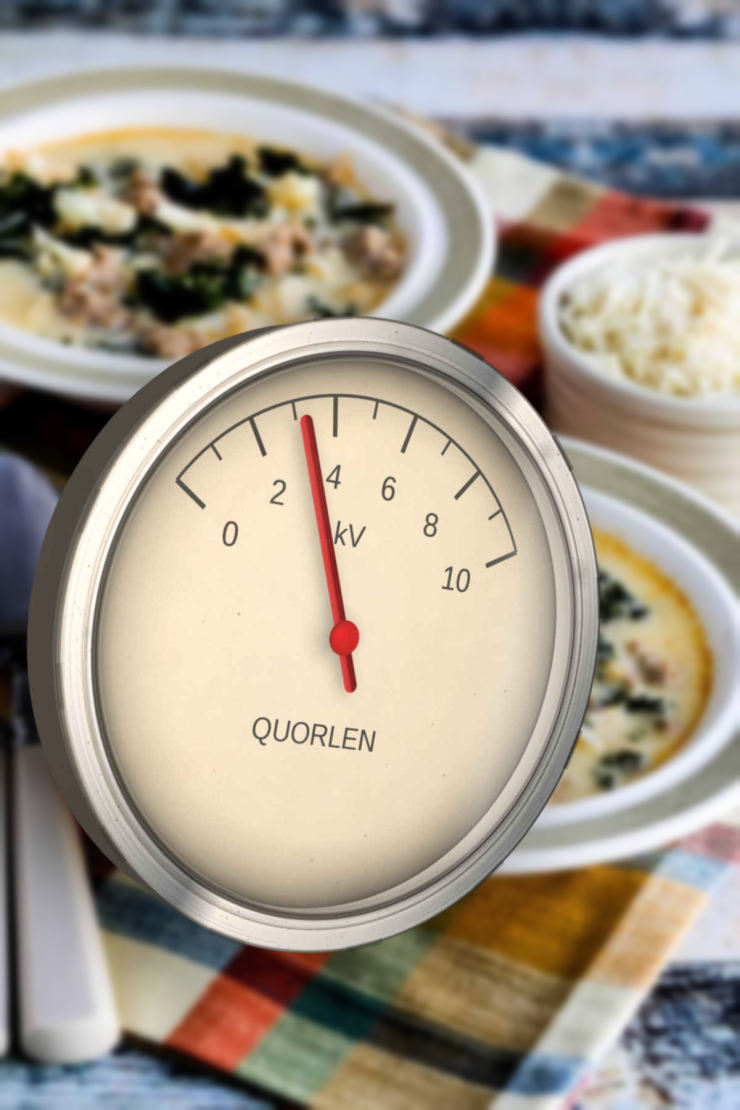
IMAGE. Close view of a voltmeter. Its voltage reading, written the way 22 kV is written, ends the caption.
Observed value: 3 kV
